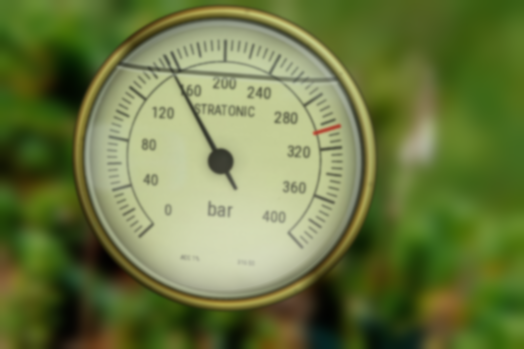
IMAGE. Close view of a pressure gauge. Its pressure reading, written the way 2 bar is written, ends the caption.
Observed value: 155 bar
